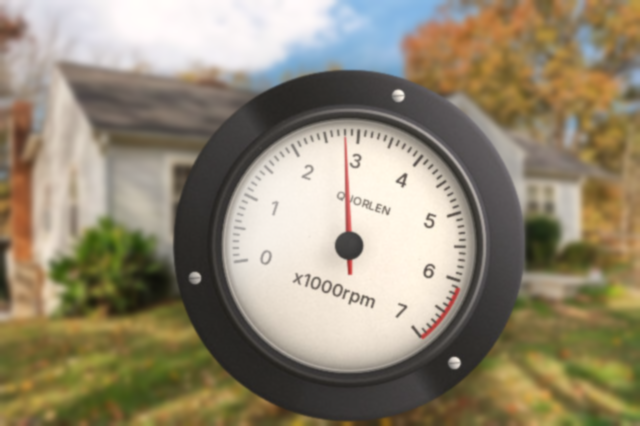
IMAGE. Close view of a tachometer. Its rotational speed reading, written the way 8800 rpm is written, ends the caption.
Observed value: 2800 rpm
